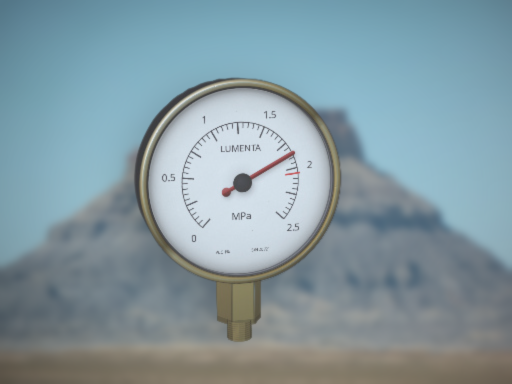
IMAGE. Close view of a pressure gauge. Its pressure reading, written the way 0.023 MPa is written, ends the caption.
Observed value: 1.85 MPa
